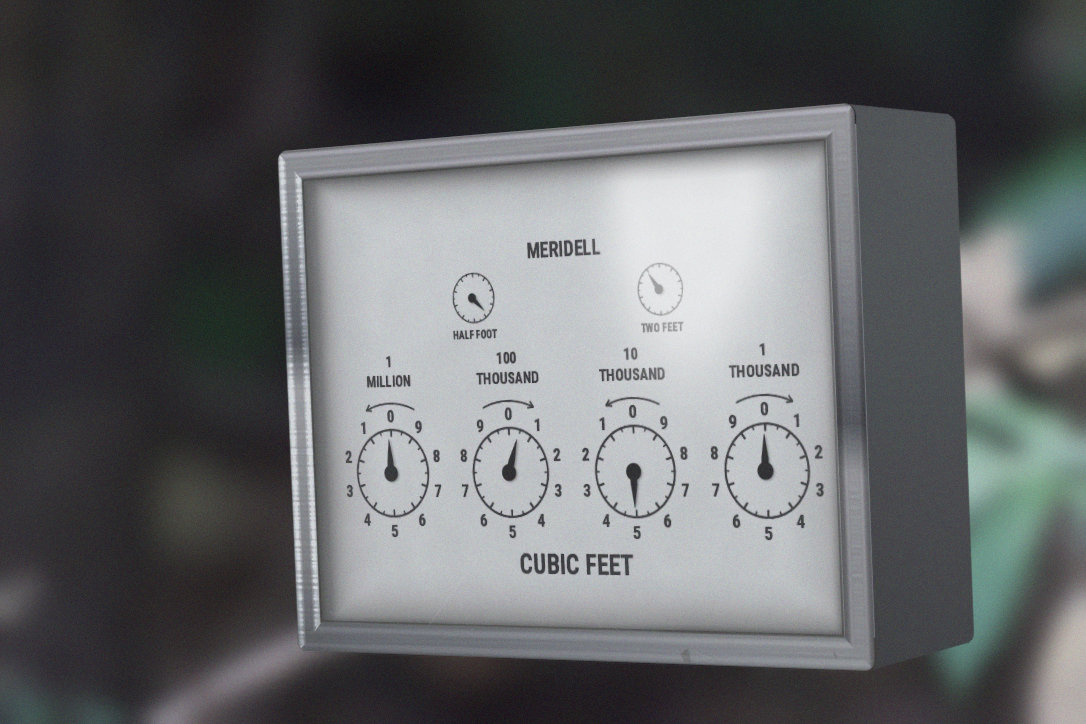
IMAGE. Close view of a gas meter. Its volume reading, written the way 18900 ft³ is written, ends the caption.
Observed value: 5000 ft³
